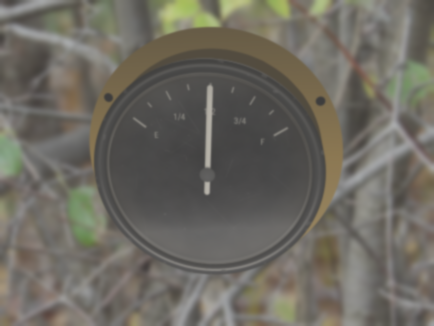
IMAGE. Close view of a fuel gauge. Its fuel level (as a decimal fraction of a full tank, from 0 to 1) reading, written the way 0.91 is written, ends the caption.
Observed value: 0.5
